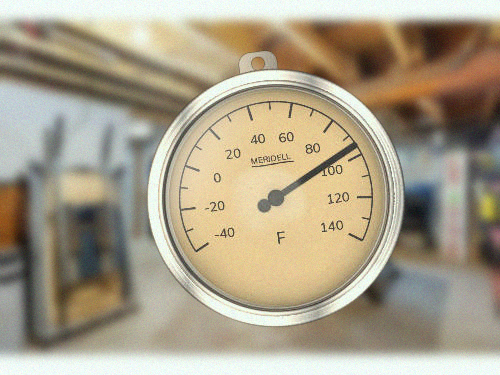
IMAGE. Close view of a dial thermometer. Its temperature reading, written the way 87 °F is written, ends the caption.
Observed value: 95 °F
